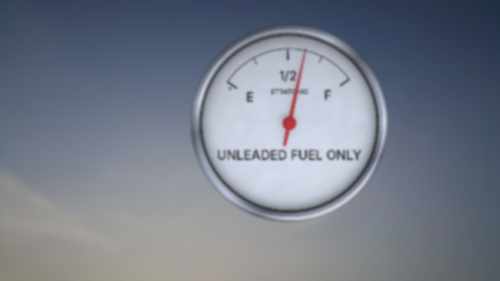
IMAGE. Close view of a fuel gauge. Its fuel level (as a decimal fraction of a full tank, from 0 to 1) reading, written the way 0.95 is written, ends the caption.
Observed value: 0.625
